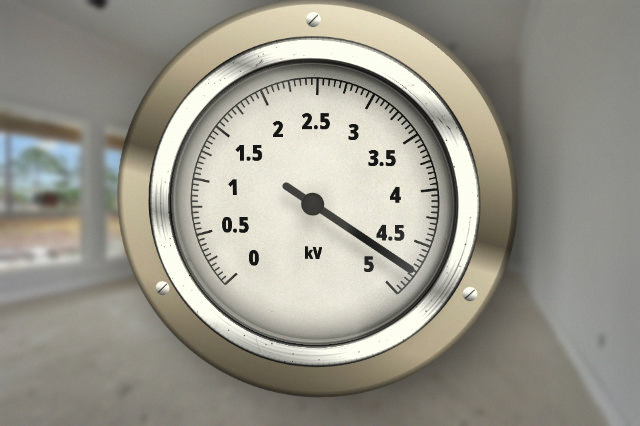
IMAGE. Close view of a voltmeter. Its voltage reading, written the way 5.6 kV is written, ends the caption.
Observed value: 4.75 kV
